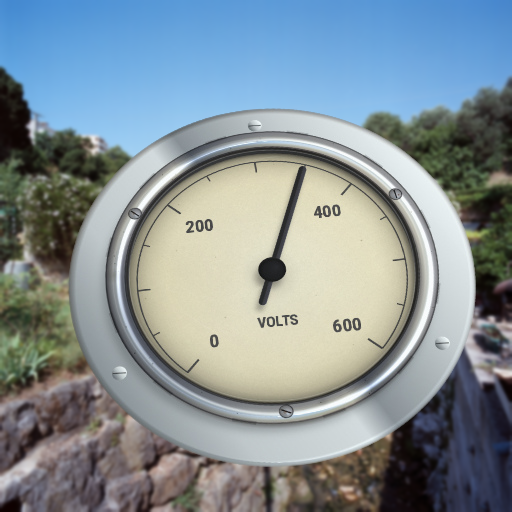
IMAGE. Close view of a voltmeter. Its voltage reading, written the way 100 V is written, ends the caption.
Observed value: 350 V
